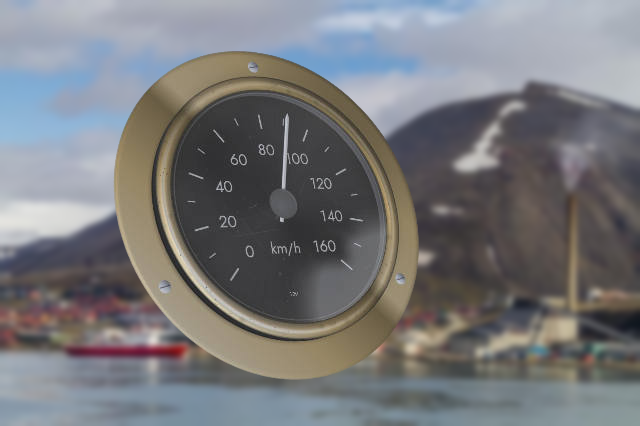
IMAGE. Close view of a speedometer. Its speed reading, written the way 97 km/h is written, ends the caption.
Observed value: 90 km/h
